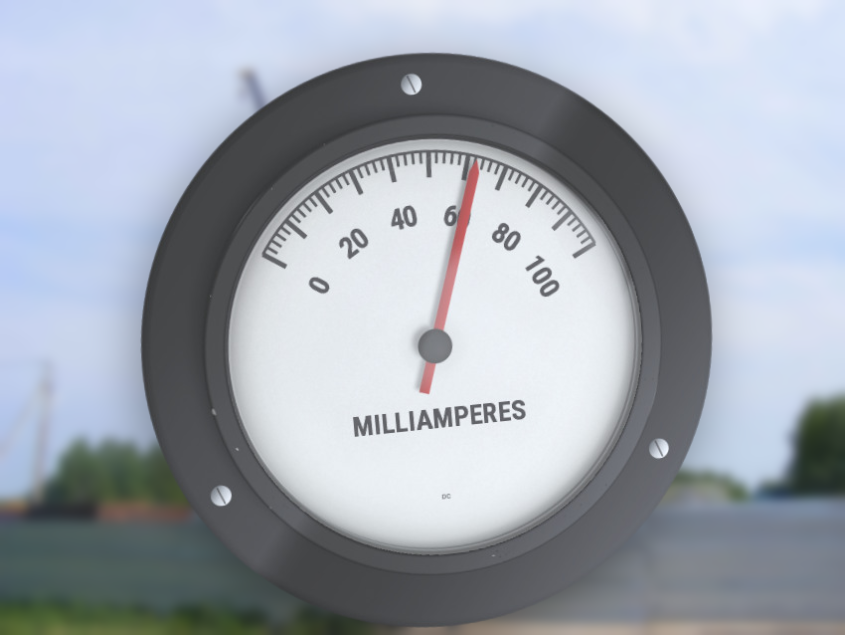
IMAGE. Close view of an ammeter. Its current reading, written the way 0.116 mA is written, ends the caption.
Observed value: 62 mA
